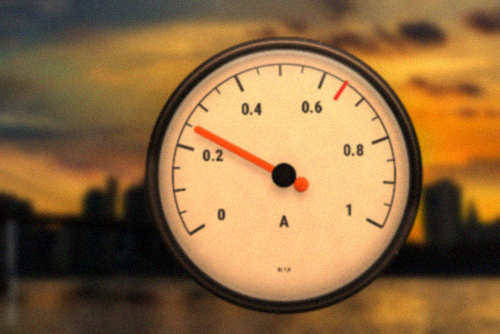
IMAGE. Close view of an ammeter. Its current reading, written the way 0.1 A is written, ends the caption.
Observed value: 0.25 A
